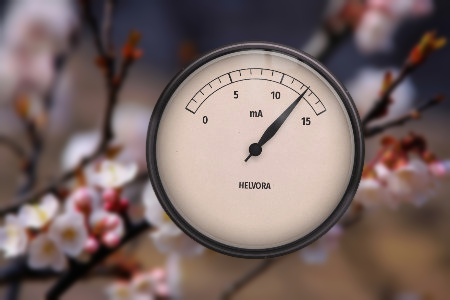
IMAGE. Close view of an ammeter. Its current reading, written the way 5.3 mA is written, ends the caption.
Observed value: 12.5 mA
